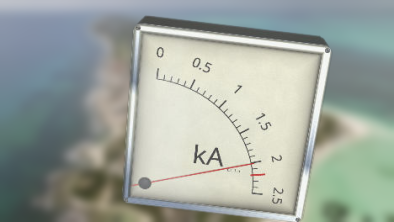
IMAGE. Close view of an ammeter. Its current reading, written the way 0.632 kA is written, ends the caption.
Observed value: 2 kA
